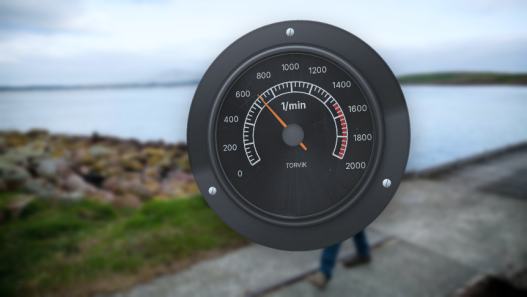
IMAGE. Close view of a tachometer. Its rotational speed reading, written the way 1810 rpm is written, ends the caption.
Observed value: 680 rpm
